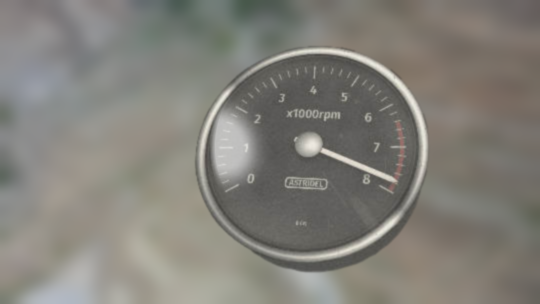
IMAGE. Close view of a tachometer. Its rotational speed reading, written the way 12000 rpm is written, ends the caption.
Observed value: 7800 rpm
